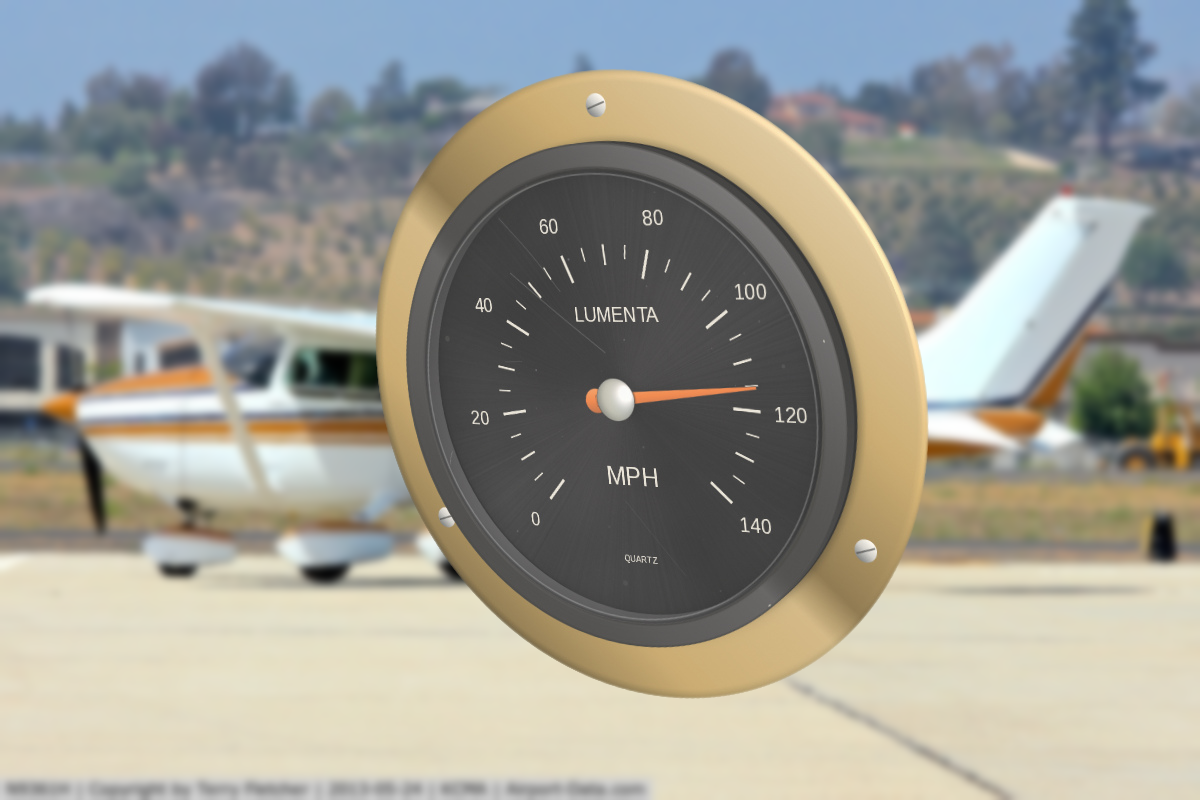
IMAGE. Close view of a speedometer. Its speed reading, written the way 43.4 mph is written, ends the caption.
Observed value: 115 mph
